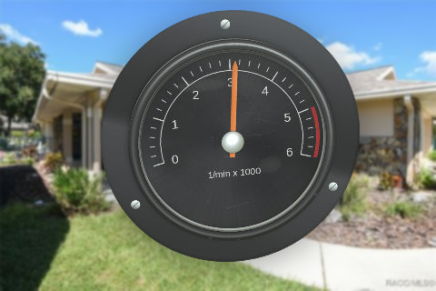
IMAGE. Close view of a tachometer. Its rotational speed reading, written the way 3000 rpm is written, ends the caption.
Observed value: 3100 rpm
